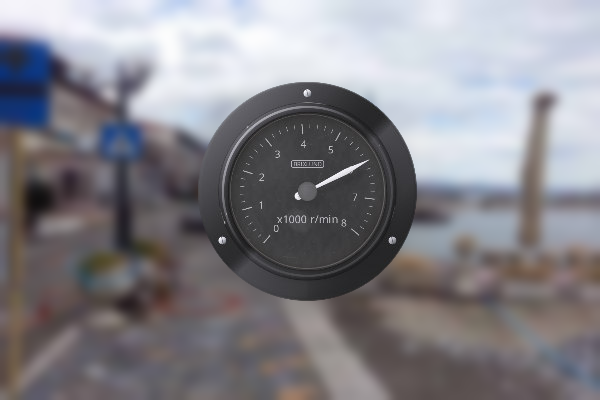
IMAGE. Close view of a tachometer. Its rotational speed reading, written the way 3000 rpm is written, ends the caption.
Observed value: 6000 rpm
